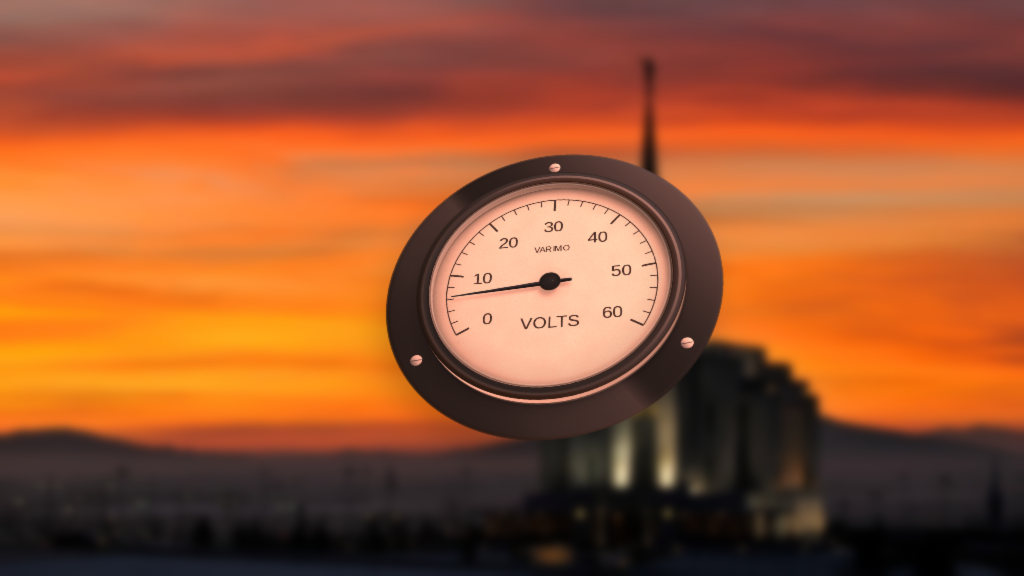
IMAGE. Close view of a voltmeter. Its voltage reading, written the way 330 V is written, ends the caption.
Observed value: 6 V
